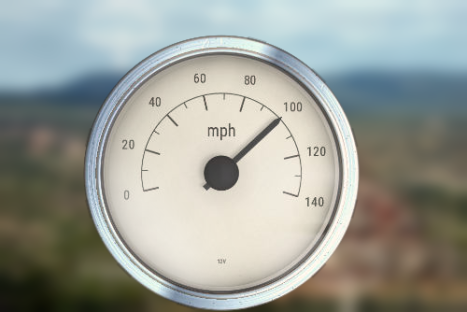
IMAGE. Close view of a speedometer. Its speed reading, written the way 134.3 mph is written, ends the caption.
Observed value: 100 mph
